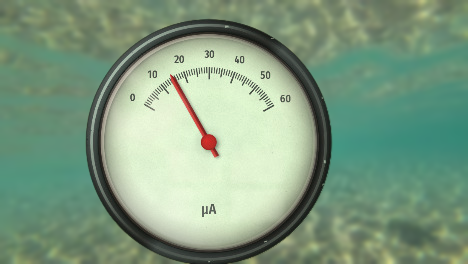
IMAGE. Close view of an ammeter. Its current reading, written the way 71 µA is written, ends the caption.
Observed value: 15 µA
